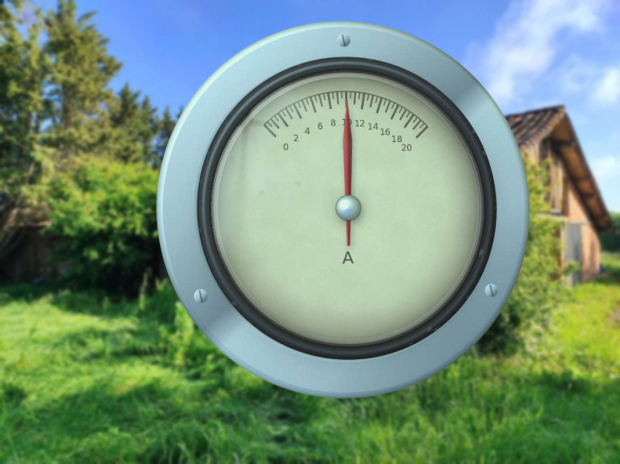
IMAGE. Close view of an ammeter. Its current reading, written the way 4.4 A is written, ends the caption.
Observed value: 10 A
